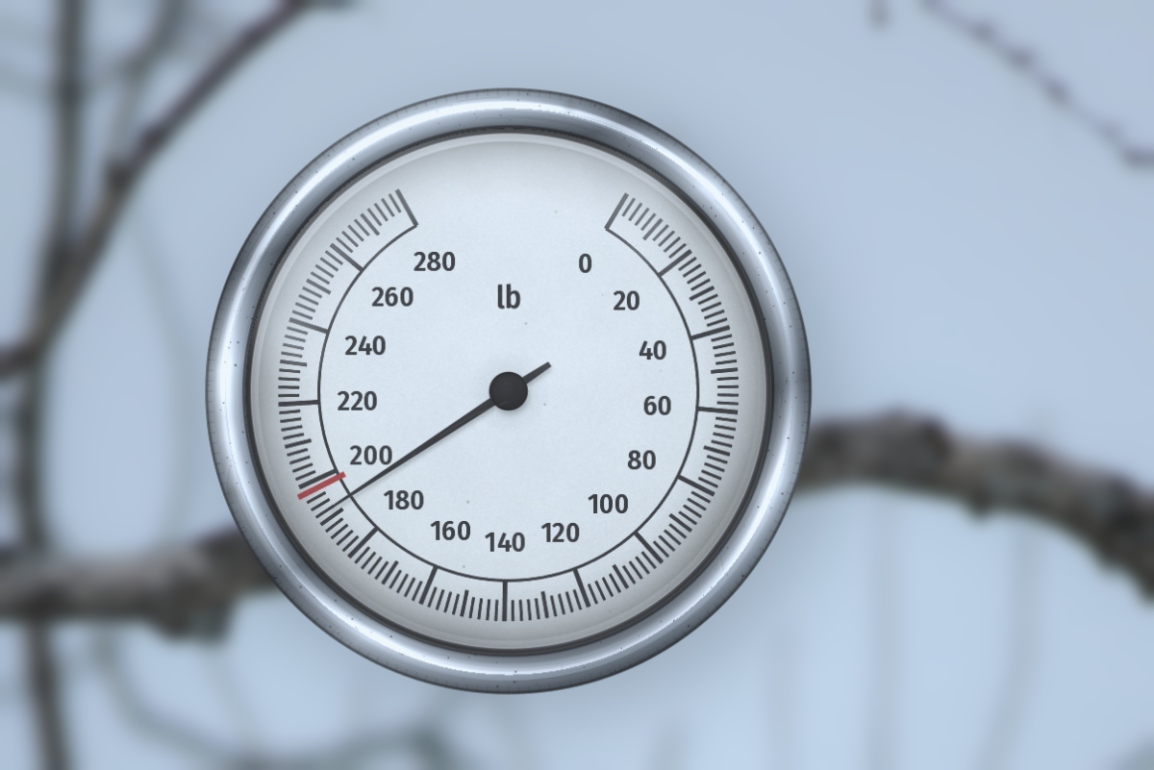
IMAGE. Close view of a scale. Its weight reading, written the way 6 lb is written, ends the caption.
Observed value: 192 lb
